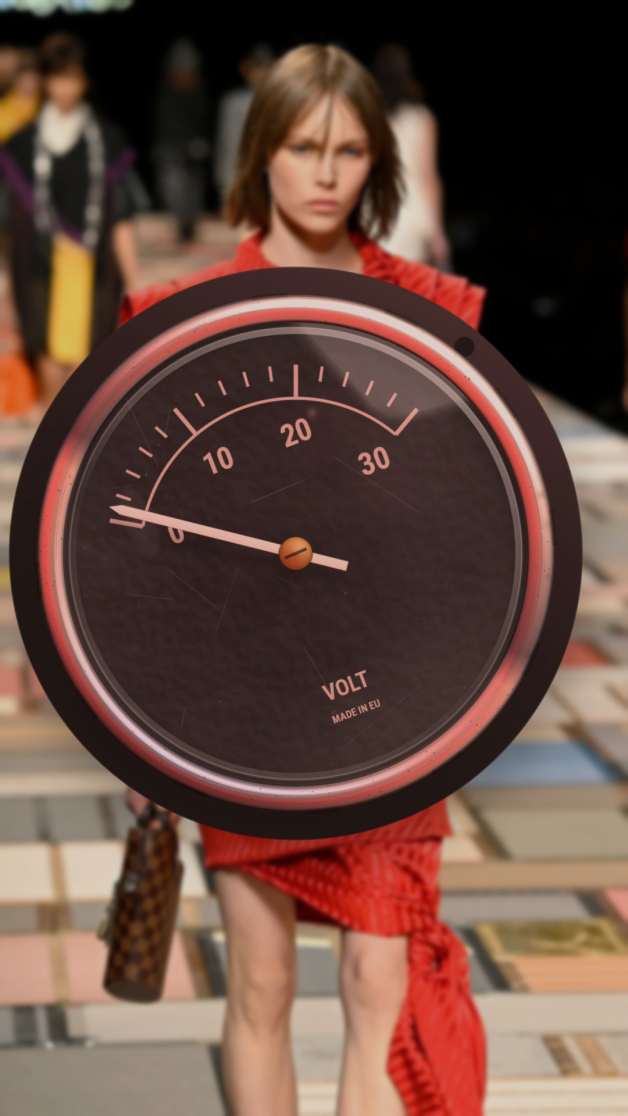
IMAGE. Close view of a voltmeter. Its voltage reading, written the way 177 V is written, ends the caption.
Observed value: 1 V
